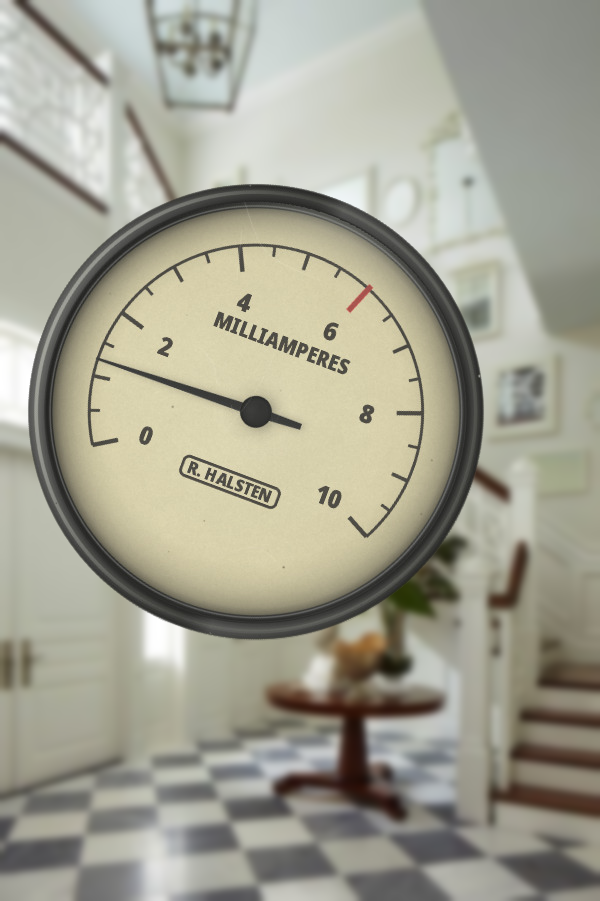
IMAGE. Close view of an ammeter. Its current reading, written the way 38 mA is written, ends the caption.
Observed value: 1.25 mA
